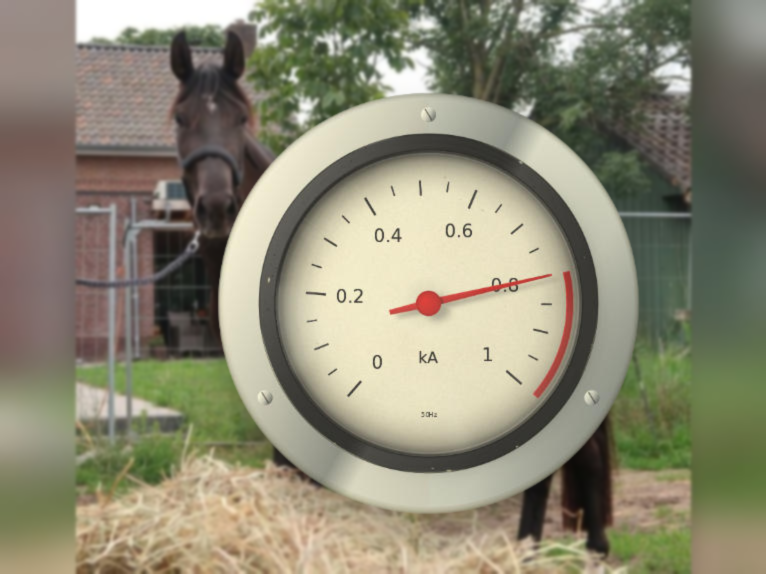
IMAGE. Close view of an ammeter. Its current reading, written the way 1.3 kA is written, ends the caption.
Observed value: 0.8 kA
